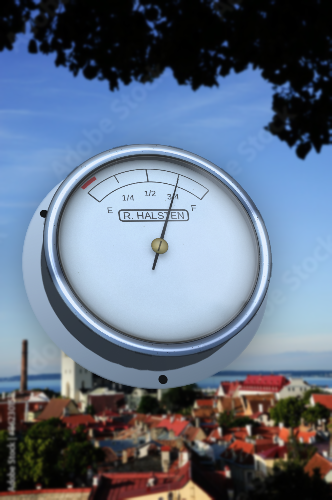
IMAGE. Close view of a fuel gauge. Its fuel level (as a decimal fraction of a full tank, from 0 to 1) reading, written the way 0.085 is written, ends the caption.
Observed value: 0.75
